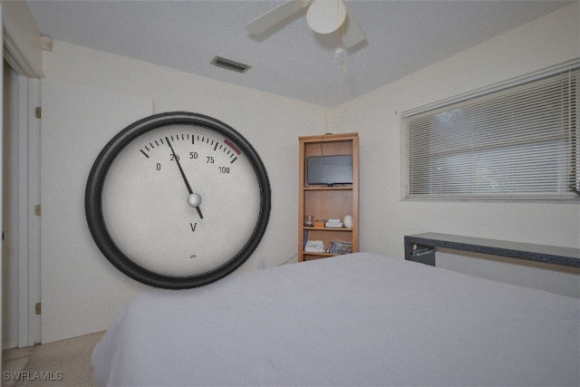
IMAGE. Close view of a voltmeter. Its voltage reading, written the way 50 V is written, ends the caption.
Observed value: 25 V
